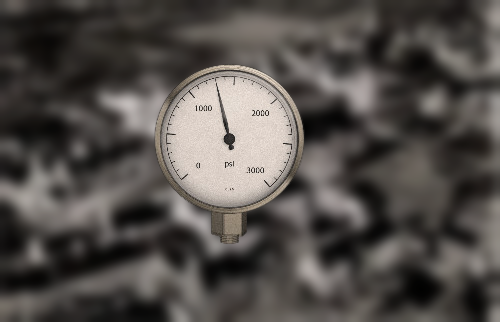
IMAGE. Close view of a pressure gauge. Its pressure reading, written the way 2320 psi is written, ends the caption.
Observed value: 1300 psi
